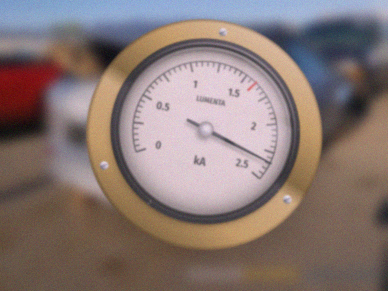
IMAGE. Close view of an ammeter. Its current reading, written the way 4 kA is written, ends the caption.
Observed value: 2.35 kA
